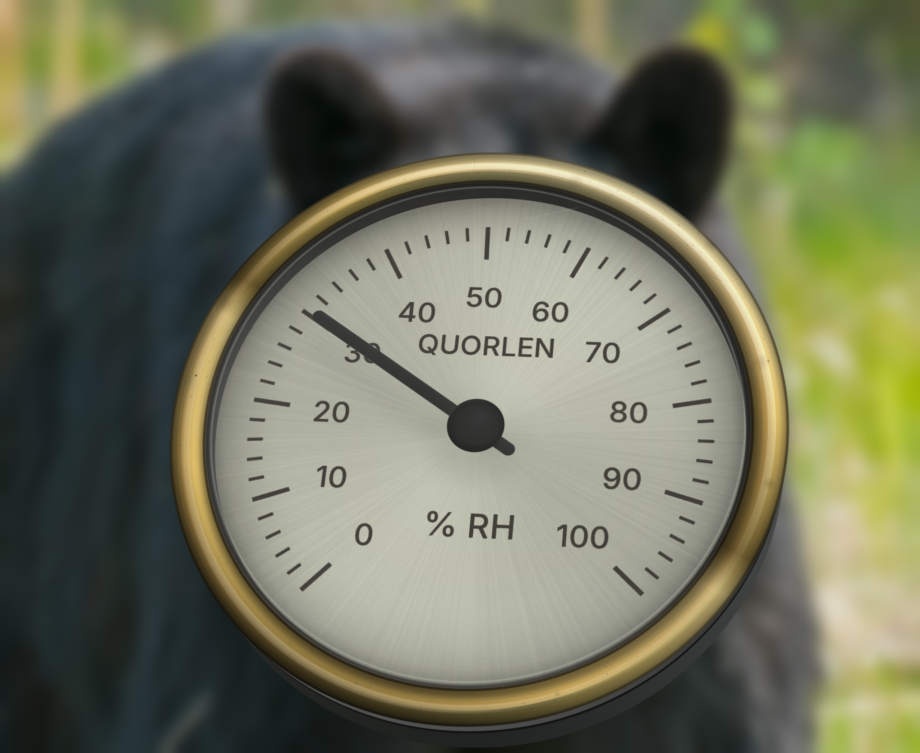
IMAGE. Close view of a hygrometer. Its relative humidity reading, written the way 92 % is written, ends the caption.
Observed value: 30 %
